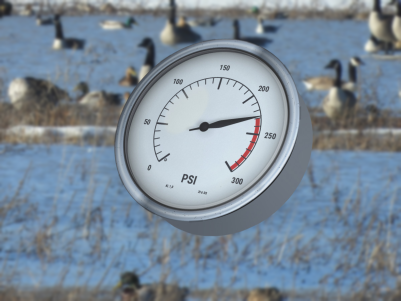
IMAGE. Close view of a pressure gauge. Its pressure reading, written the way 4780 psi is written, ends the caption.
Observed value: 230 psi
